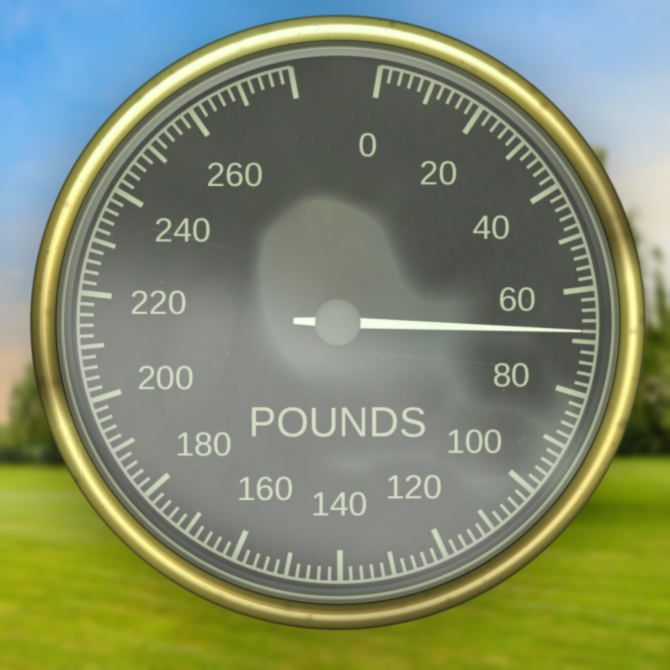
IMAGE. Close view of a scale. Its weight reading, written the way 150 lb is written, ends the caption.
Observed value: 68 lb
